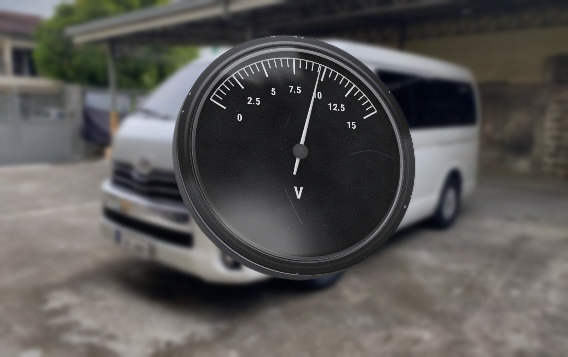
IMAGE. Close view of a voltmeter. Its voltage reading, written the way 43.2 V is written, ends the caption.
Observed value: 9.5 V
